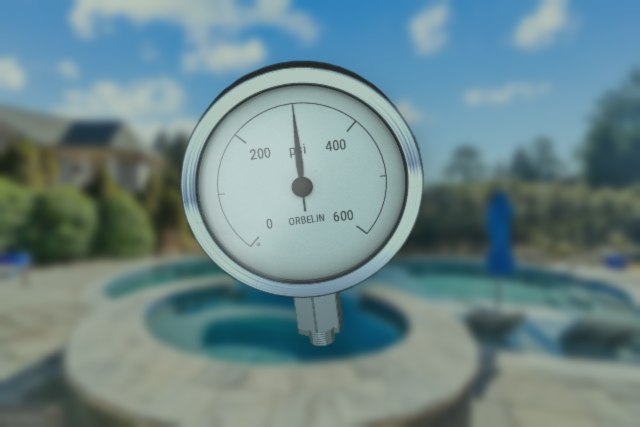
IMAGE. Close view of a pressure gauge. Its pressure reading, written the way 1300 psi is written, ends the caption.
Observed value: 300 psi
